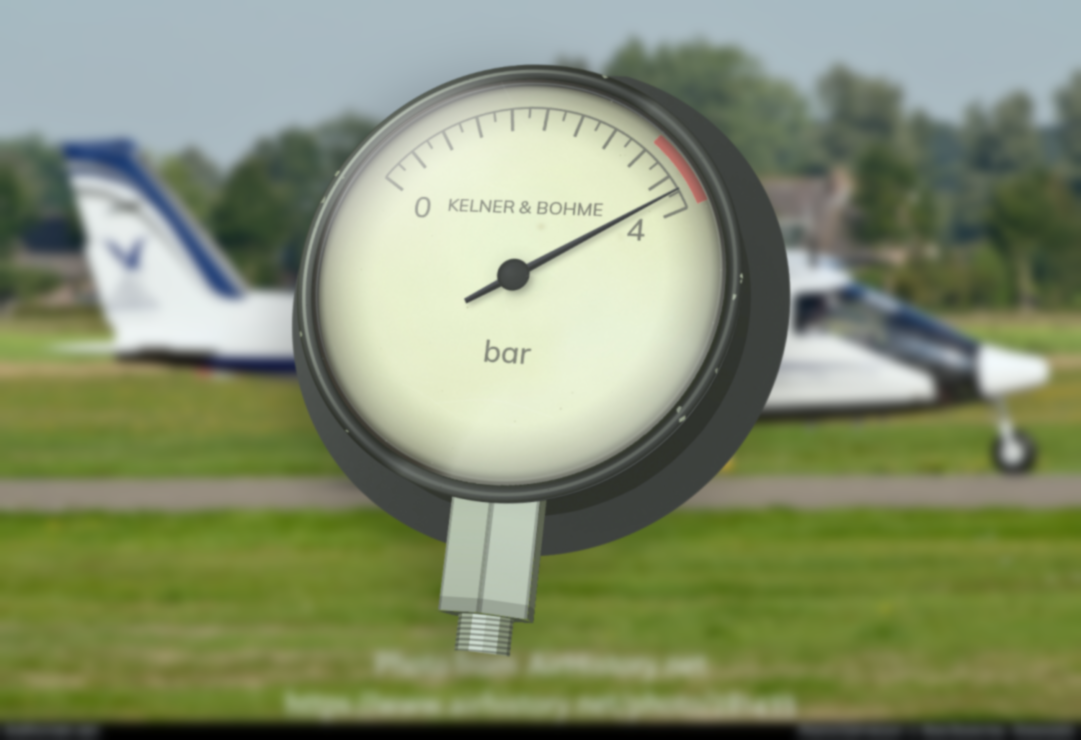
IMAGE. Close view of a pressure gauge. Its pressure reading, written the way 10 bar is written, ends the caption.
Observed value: 3.8 bar
